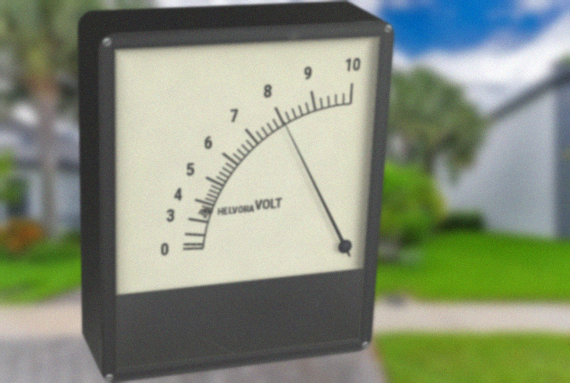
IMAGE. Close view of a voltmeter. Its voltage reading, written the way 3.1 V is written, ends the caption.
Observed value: 8 V
